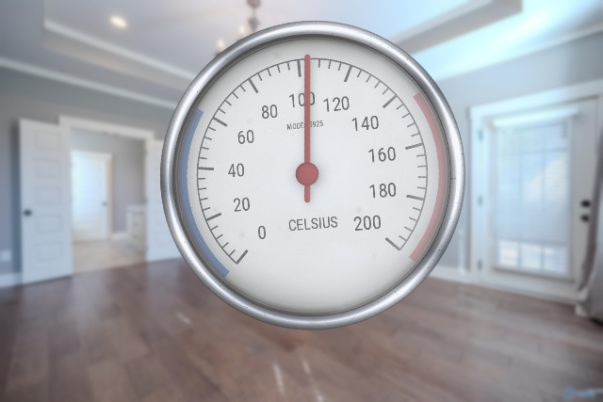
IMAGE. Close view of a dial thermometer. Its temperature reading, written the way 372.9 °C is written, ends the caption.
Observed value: 104 °C
